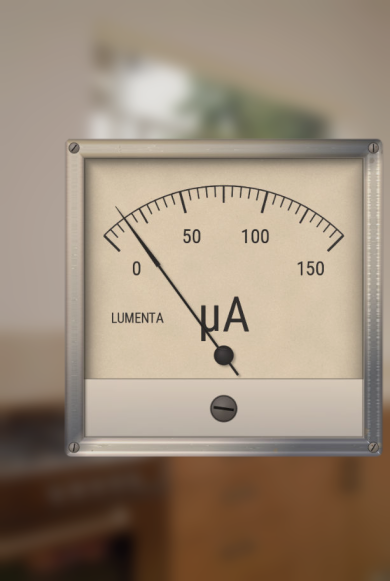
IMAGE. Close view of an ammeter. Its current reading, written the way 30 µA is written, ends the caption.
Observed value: 15 µA
